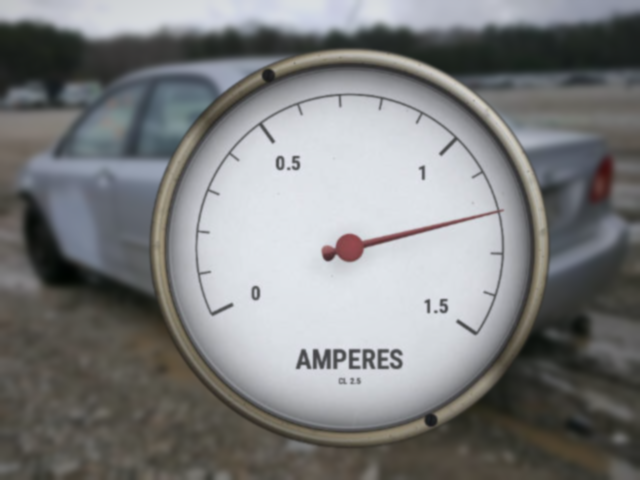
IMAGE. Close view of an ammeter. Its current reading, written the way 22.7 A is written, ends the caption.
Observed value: 1.2 A
